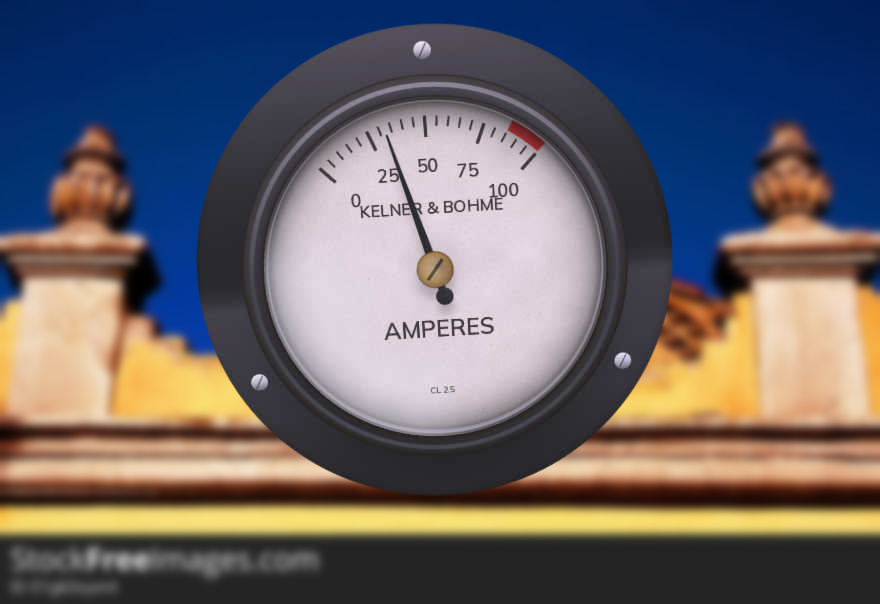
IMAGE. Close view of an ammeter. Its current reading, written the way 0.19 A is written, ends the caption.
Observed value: 32.5 A
